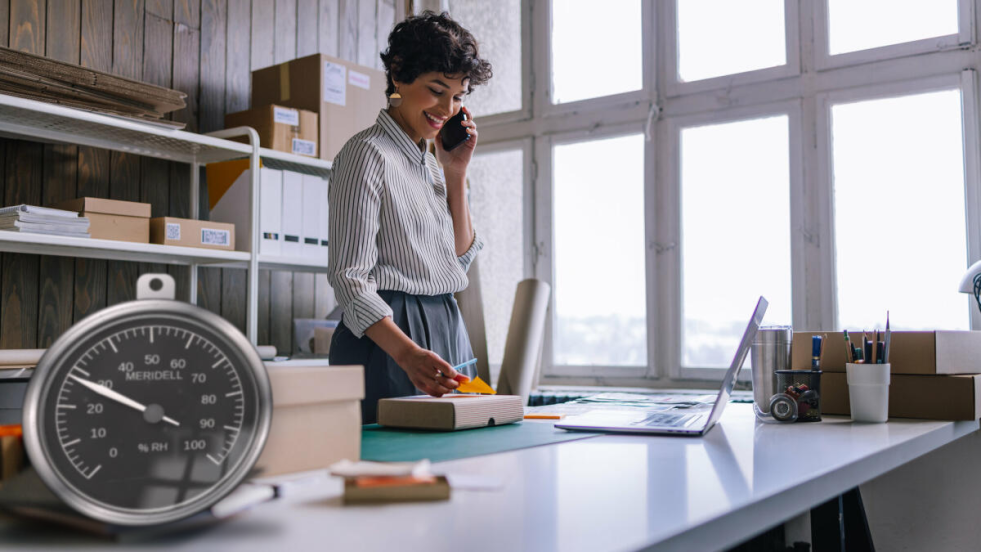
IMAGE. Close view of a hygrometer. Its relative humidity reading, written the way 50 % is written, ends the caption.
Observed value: 28 %
